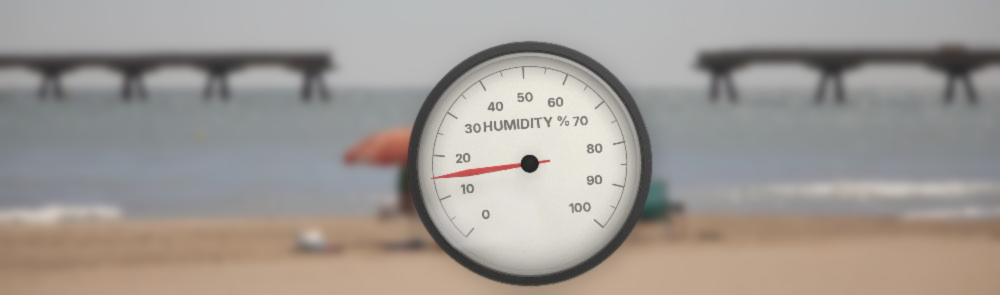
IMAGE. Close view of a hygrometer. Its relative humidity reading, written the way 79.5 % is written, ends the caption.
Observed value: 15 %
